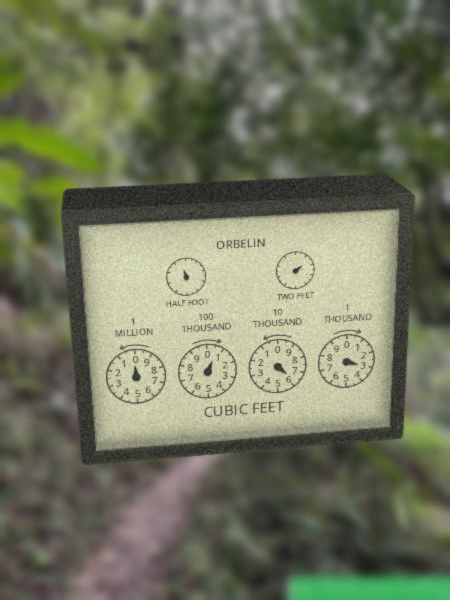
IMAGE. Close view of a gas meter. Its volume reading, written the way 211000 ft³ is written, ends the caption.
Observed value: 6300 ft³
